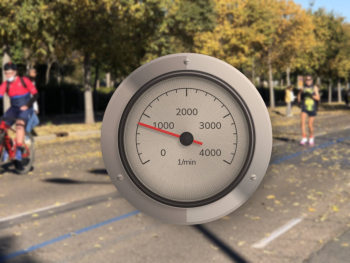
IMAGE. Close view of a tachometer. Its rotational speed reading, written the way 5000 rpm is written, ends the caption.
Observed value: 800 rpm
